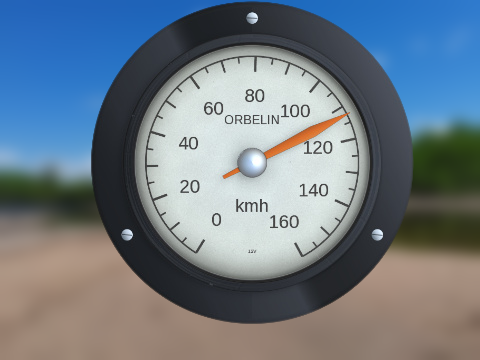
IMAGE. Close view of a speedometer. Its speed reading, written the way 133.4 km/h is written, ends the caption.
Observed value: 112.5 km/h
